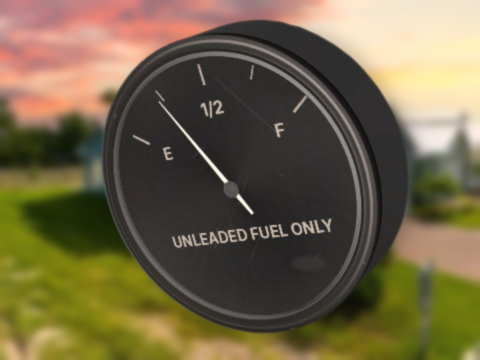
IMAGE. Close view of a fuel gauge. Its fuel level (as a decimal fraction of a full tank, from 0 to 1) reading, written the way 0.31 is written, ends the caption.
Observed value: 0.25
